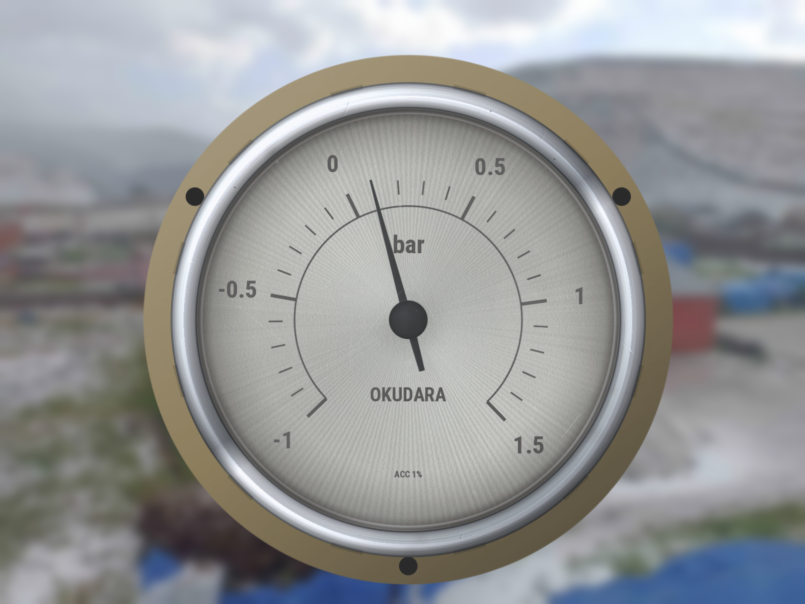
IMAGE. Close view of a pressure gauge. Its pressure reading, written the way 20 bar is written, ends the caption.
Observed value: 0.1 bar
